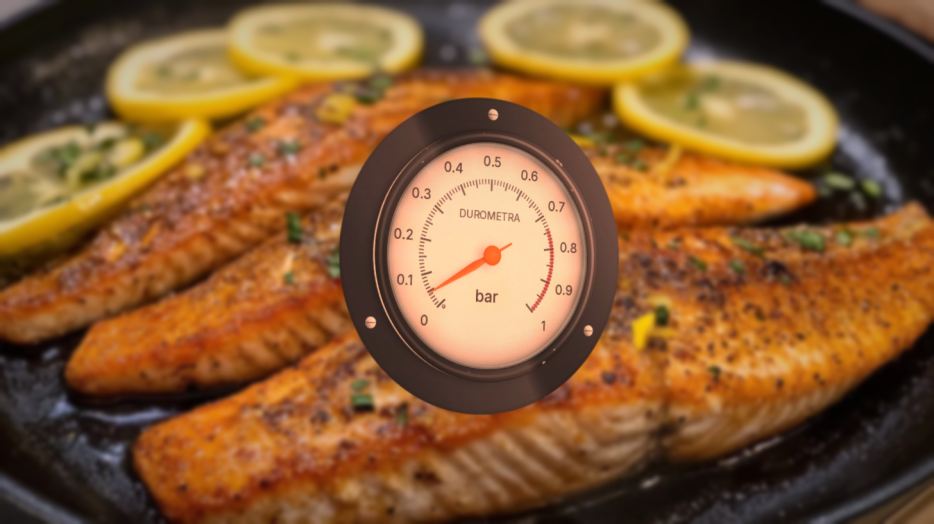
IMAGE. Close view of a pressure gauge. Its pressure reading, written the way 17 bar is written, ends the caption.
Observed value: 0.05 bar
